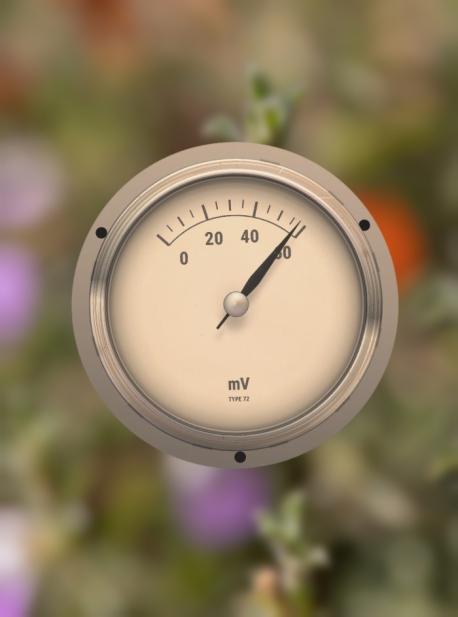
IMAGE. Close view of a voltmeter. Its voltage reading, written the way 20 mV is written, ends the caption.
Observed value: 57.5 mV
